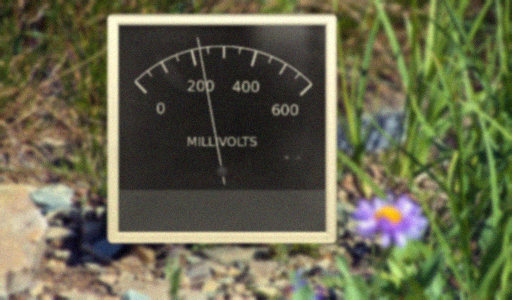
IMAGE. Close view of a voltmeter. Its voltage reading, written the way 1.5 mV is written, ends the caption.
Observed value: 225 mV
